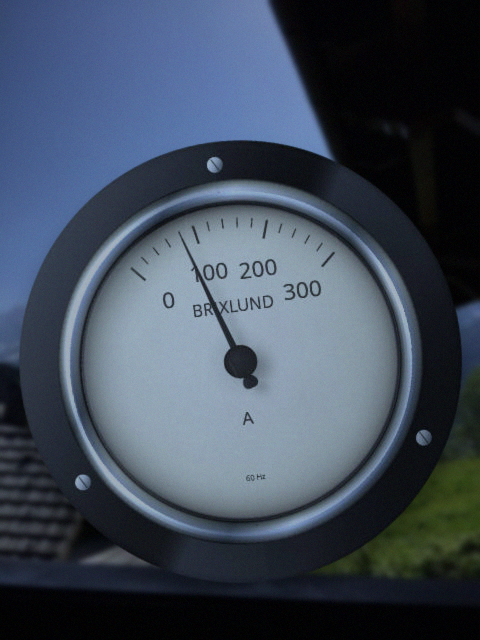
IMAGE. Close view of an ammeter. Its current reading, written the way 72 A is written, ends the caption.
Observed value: 80 A
